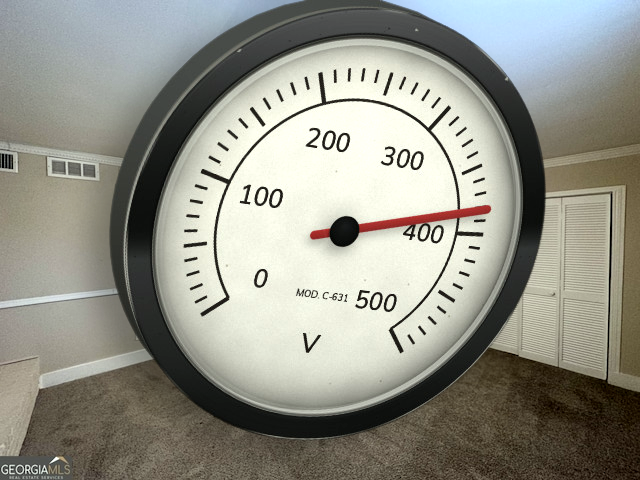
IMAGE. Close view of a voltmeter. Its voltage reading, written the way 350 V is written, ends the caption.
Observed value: 380 V
